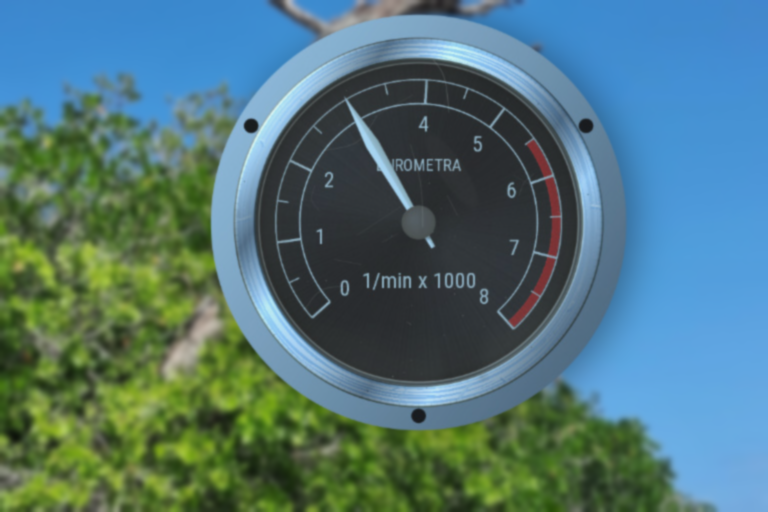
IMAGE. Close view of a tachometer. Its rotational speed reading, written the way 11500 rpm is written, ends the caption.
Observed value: 3000 rpm
